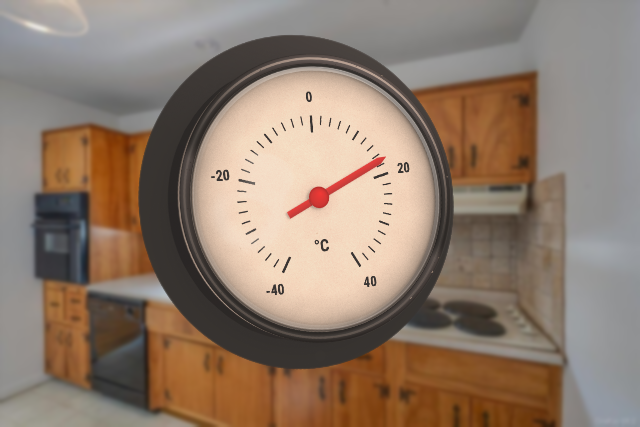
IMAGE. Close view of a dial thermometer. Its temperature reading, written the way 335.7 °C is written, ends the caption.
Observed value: 17 °C
